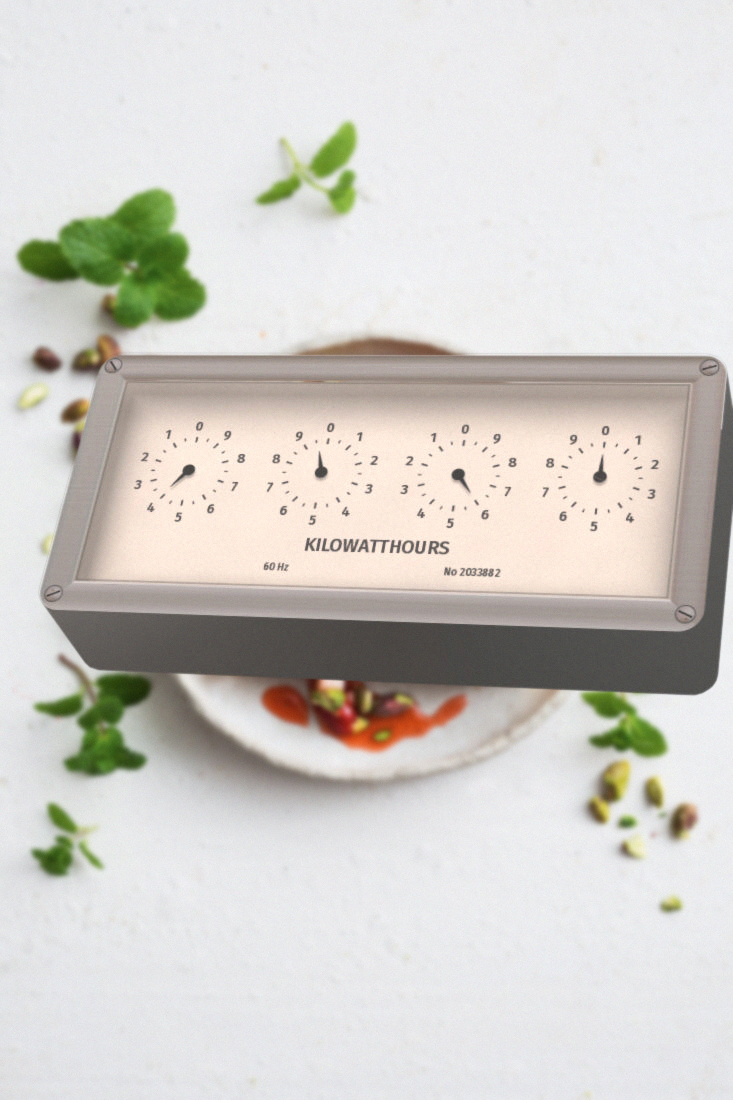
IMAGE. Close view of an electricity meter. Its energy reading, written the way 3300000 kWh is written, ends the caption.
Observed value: 3960 kWh
